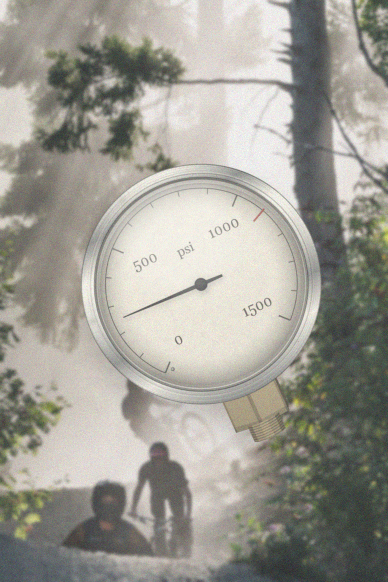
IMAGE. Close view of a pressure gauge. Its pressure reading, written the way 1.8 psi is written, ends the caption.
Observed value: 250 psi
